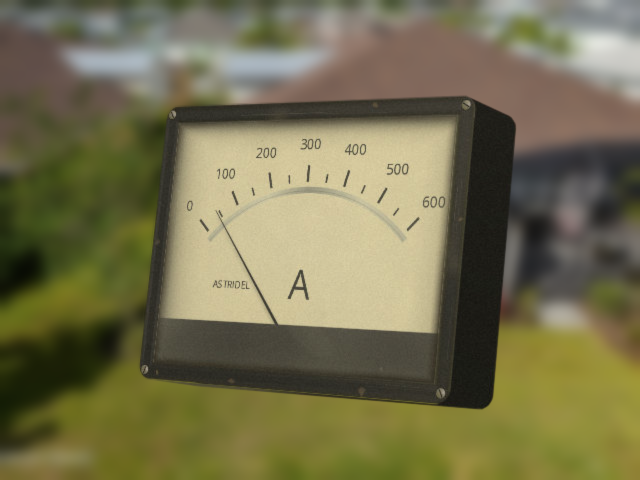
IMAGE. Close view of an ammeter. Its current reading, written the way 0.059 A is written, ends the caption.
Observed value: 50 A
